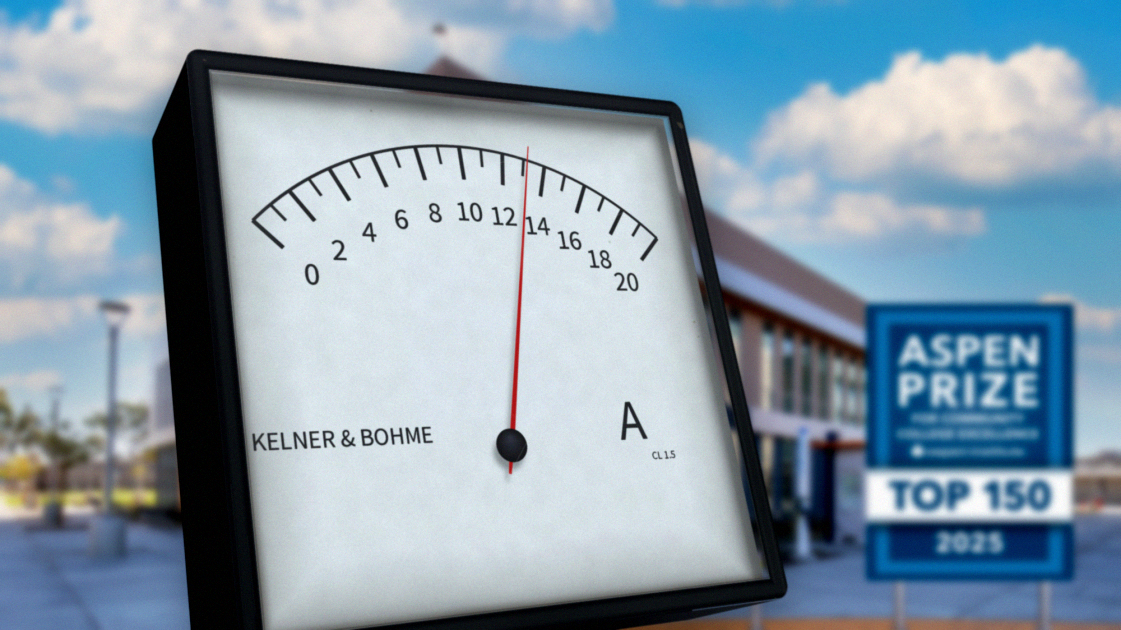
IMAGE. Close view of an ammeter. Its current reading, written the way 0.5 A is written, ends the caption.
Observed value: 13 A
